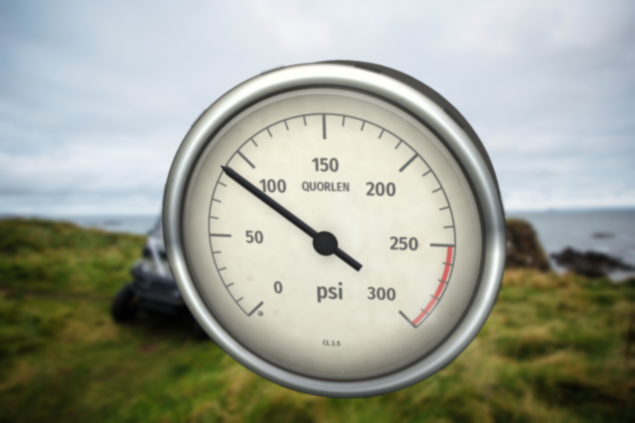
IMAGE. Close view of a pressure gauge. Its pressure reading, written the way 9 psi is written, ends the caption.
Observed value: 90 psi
